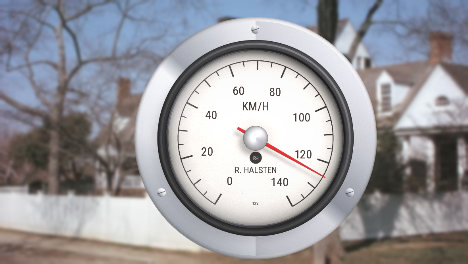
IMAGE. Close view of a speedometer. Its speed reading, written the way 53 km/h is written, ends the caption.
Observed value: 125 km/h
